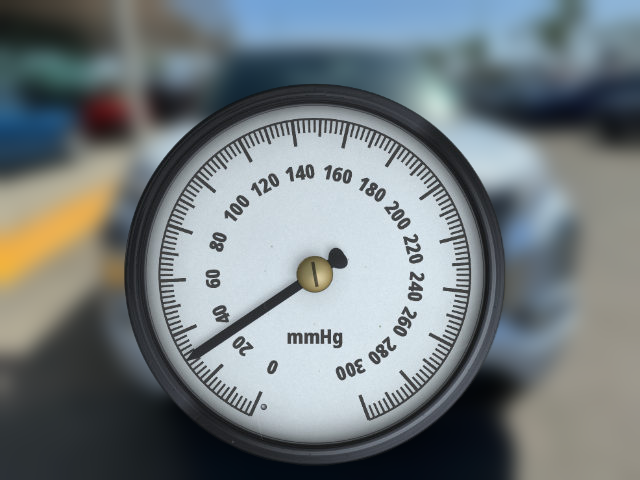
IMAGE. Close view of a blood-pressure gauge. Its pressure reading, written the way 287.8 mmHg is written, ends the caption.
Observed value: 30 mmHg
